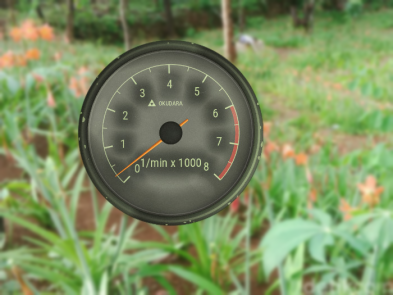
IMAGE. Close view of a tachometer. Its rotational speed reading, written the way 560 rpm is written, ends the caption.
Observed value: 250 rpm
